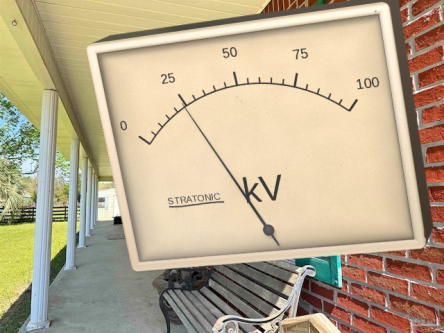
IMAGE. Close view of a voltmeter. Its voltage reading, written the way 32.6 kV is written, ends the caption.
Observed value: 25 kV
